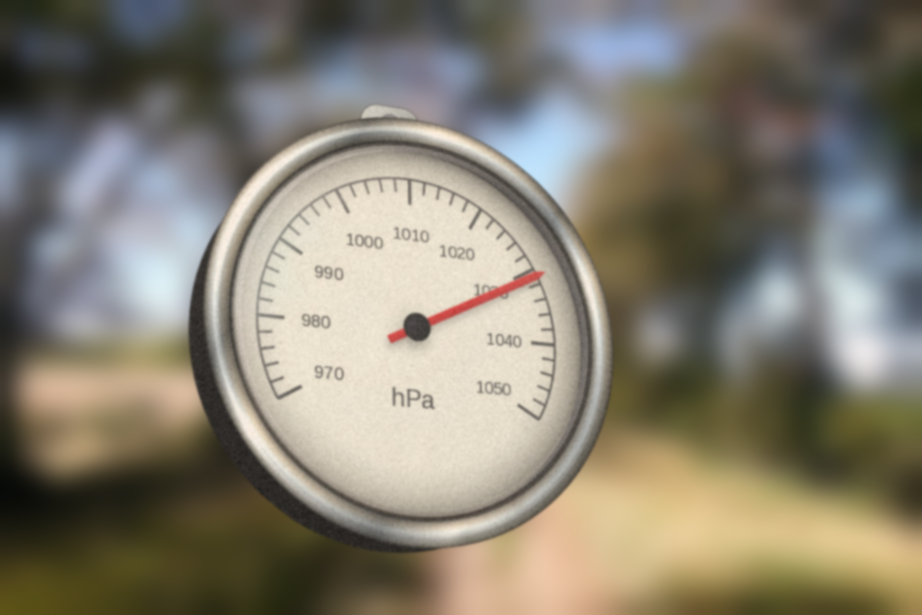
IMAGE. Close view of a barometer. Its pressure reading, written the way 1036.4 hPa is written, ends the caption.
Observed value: 1031 hPa
